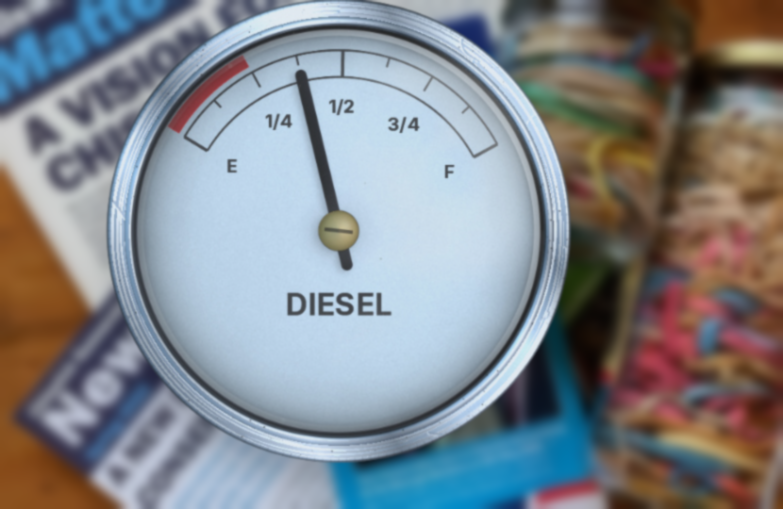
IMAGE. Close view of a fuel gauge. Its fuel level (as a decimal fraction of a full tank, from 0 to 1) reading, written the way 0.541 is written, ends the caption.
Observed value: 0.375
